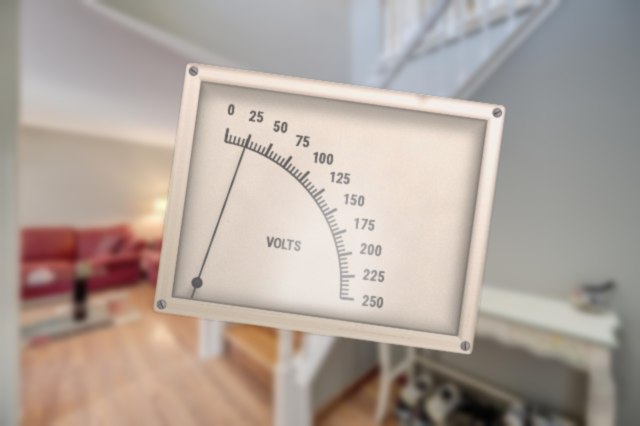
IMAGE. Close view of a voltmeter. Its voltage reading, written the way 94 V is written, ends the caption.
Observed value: 25 V
